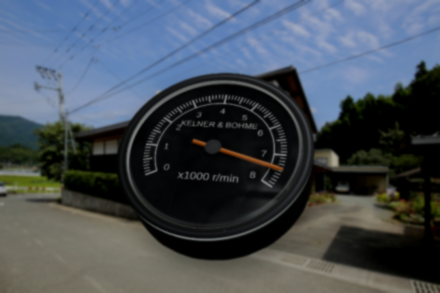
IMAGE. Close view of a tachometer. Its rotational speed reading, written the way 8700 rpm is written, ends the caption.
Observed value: 7500 rpm
